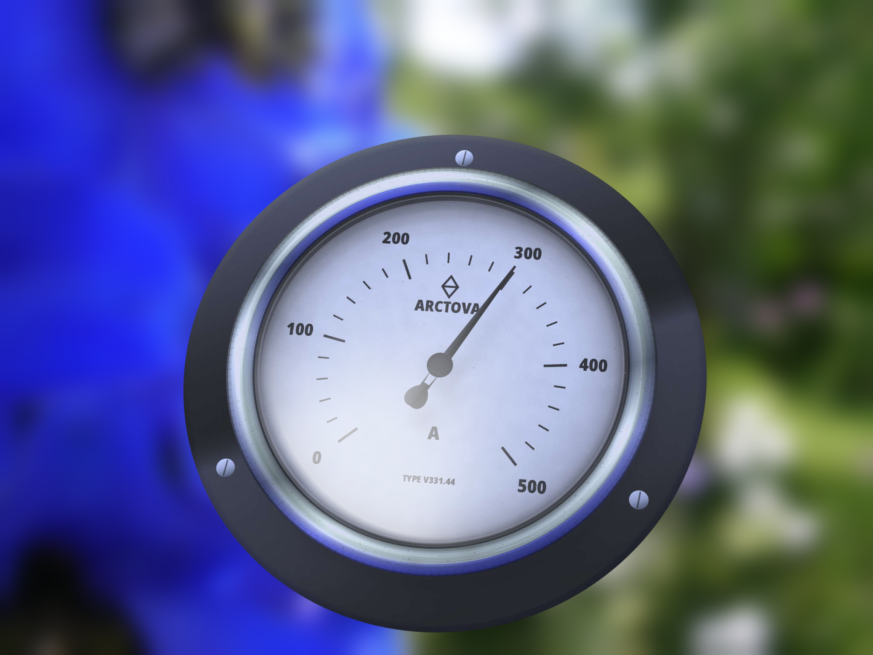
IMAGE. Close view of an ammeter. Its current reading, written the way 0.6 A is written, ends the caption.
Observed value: 300 A
